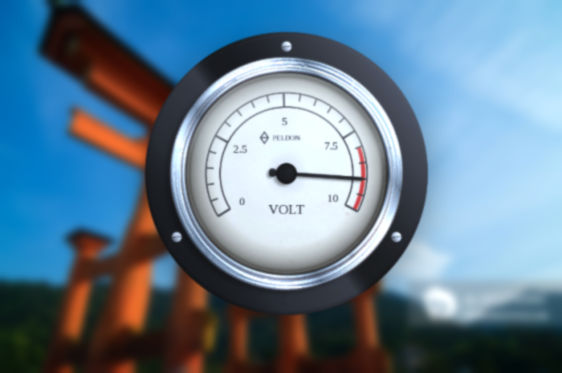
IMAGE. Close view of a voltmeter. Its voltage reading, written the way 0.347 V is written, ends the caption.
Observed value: 9 V
